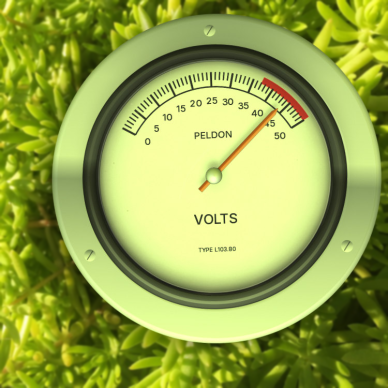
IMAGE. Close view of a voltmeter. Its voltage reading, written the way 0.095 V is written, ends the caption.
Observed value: 44 V
